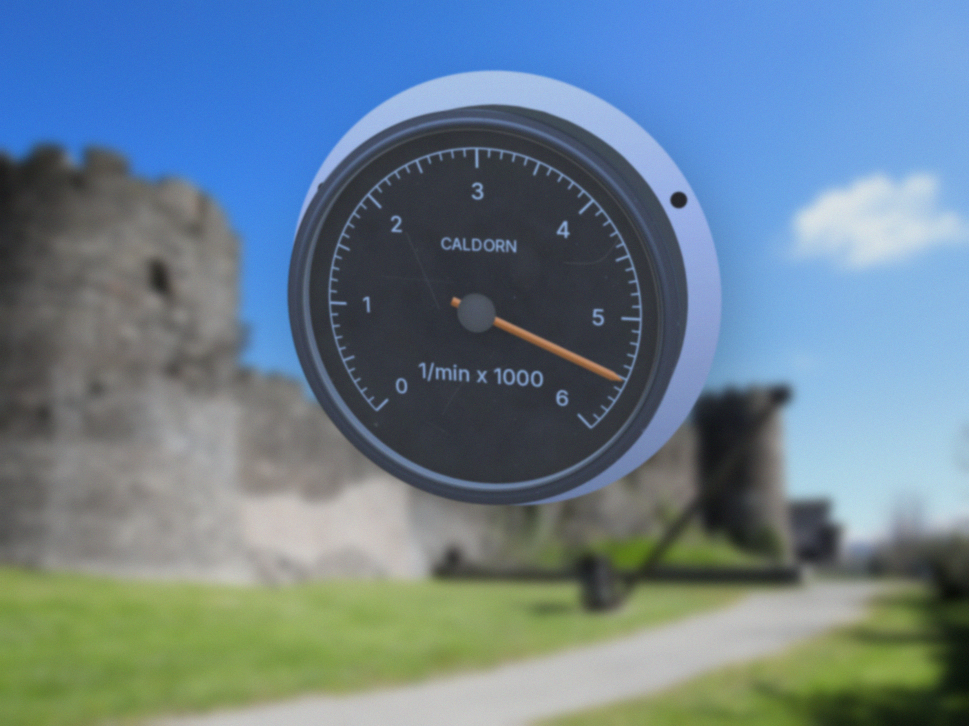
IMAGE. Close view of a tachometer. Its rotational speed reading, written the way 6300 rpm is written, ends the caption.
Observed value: 5500 rpm
